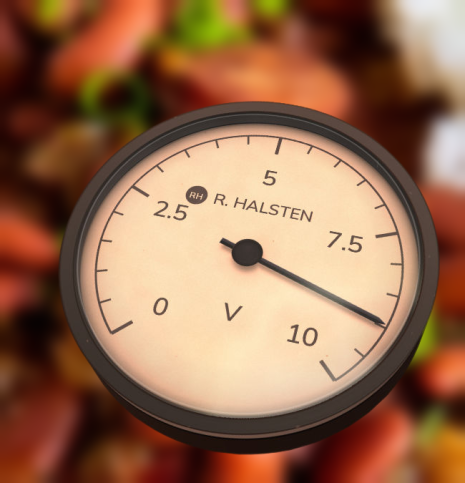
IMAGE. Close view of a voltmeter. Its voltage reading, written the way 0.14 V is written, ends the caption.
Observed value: 9 V
